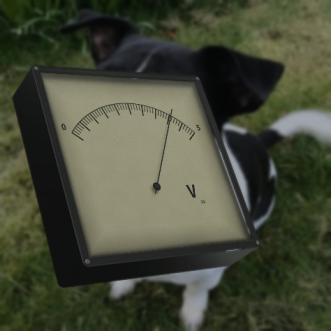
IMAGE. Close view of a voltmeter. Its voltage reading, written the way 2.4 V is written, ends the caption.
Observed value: 4 V
